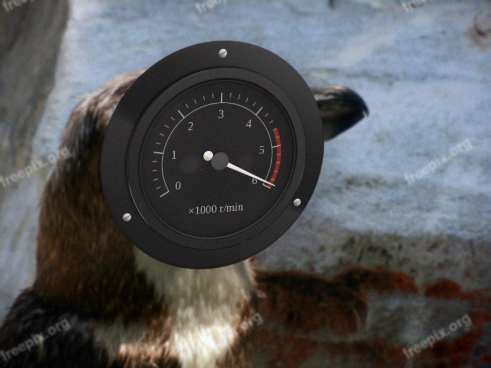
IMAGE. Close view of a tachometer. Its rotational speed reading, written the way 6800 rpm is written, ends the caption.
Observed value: 5900 rpm
